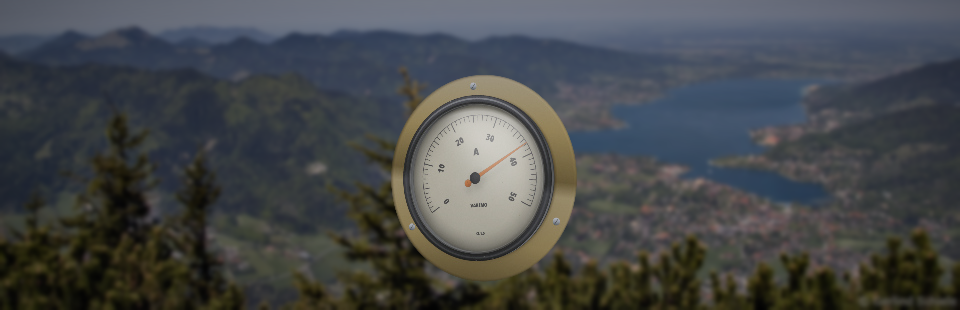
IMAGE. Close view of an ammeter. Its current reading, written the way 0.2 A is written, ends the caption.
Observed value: 38 A
